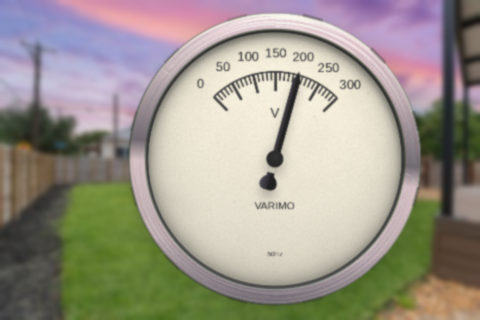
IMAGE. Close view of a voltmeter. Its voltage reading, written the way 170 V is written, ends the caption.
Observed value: 200 V
